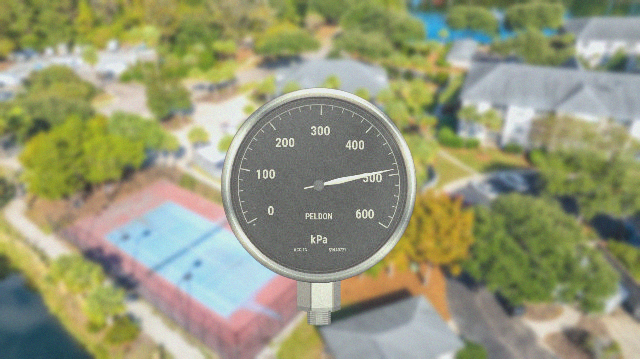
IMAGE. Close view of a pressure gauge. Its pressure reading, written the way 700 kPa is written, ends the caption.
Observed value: 490 kPa
